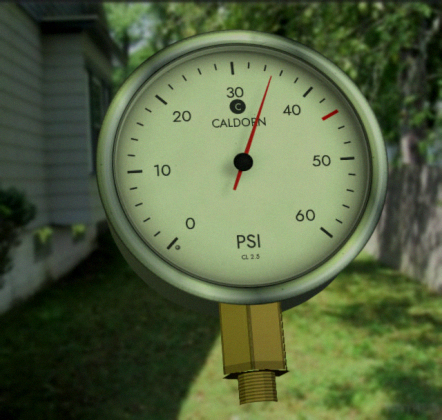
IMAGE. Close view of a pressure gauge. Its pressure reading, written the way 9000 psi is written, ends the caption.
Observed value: 35 psi
